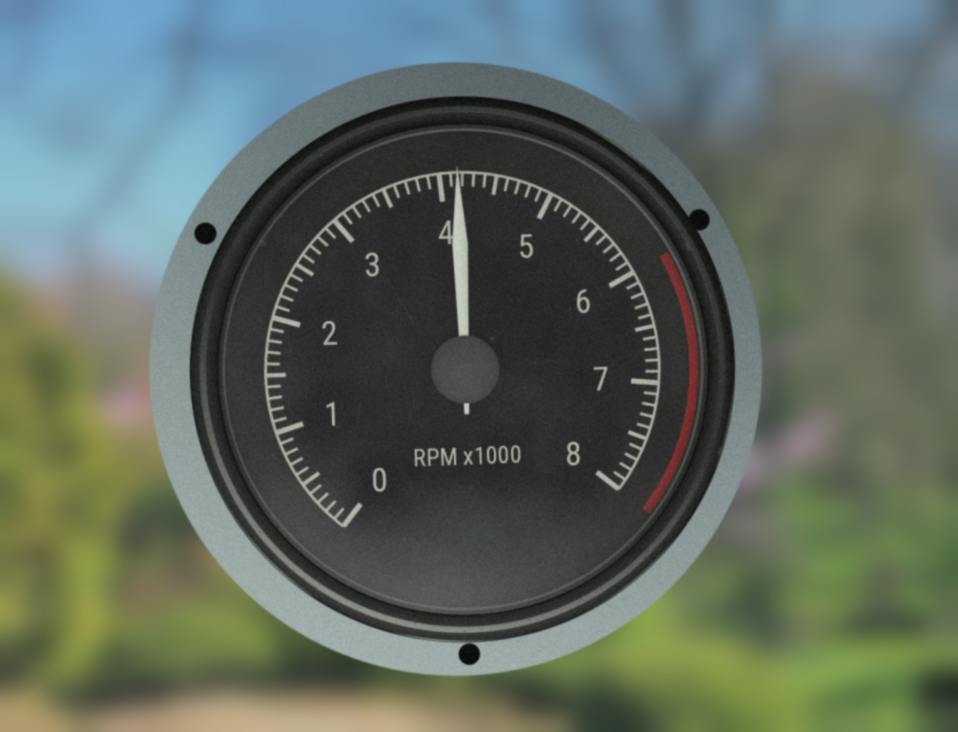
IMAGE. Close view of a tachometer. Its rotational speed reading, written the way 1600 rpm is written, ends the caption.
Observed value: 4150 rpm
